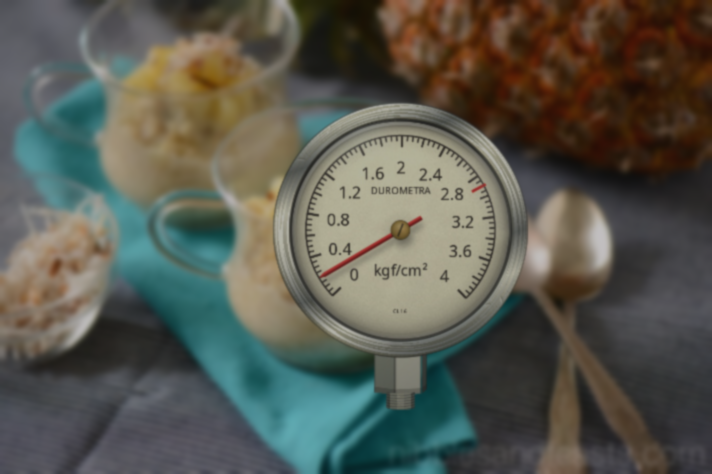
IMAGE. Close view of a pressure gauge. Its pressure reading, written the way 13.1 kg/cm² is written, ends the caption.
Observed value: 0.2 kg/cm²
